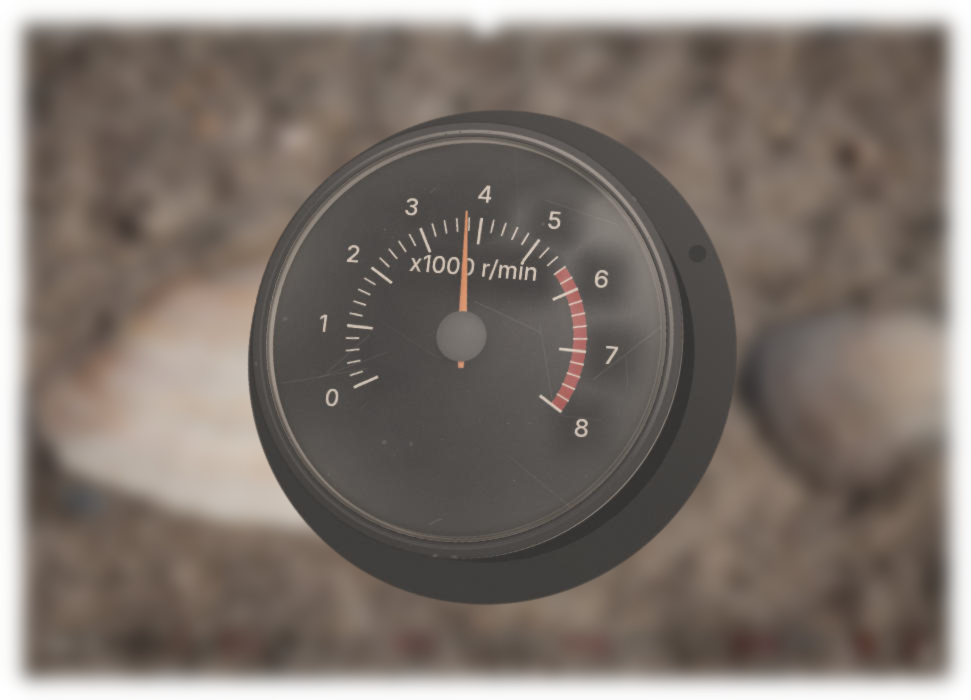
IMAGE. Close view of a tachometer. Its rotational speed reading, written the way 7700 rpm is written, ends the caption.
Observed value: 3800 rpm
